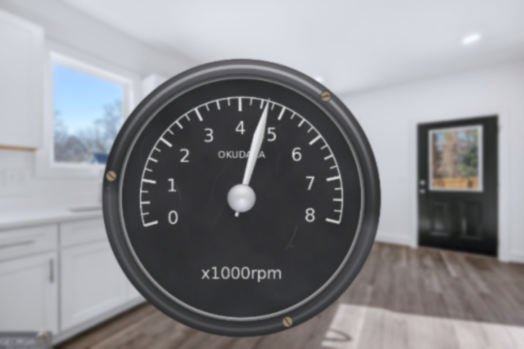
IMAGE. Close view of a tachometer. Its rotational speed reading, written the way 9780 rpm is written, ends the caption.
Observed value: 4625 rpm
